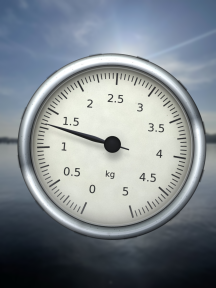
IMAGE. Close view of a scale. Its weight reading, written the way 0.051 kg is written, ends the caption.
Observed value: 1.3 kg
